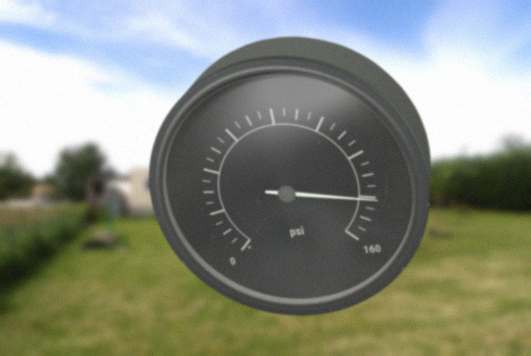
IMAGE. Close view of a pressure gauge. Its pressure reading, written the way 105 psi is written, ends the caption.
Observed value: 140 psi
